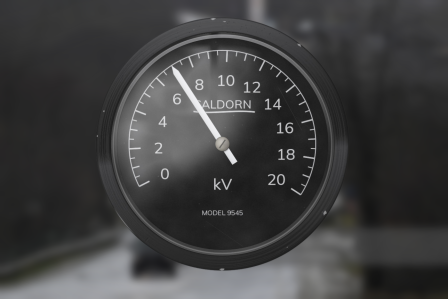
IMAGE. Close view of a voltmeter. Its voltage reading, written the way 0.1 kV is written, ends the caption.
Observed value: 7 kV
